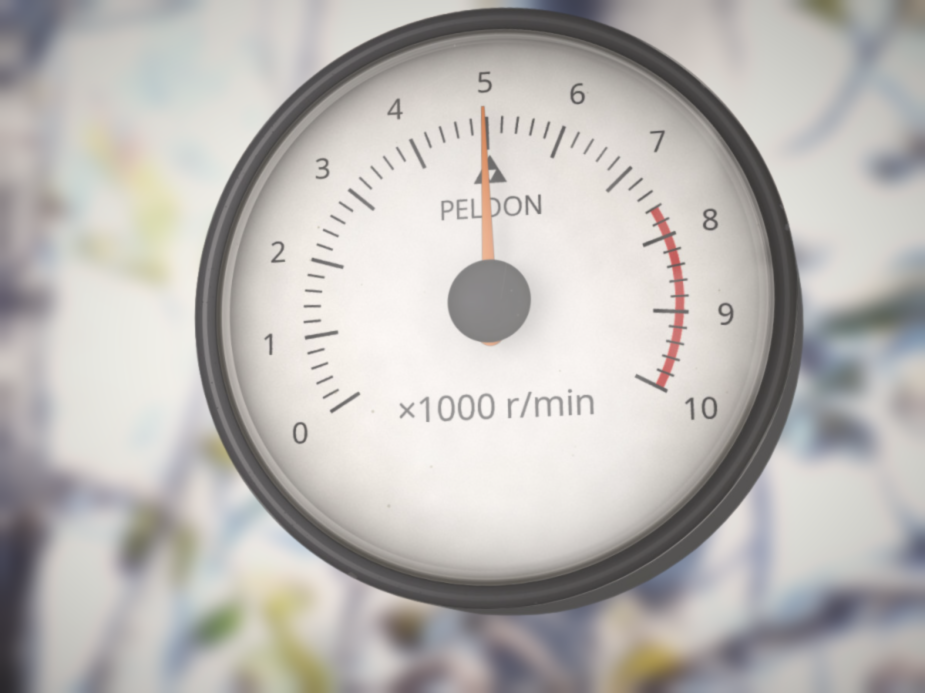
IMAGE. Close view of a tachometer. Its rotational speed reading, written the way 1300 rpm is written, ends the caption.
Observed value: 5000 rpm
